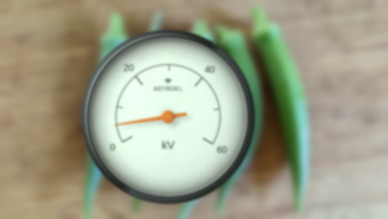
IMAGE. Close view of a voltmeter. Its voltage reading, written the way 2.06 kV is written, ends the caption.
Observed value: 5 kV
